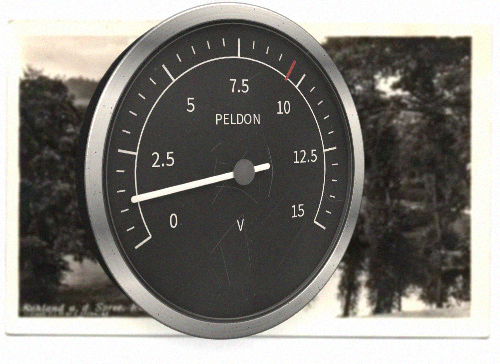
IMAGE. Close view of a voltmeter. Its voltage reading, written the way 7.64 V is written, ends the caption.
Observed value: 1.25 V
